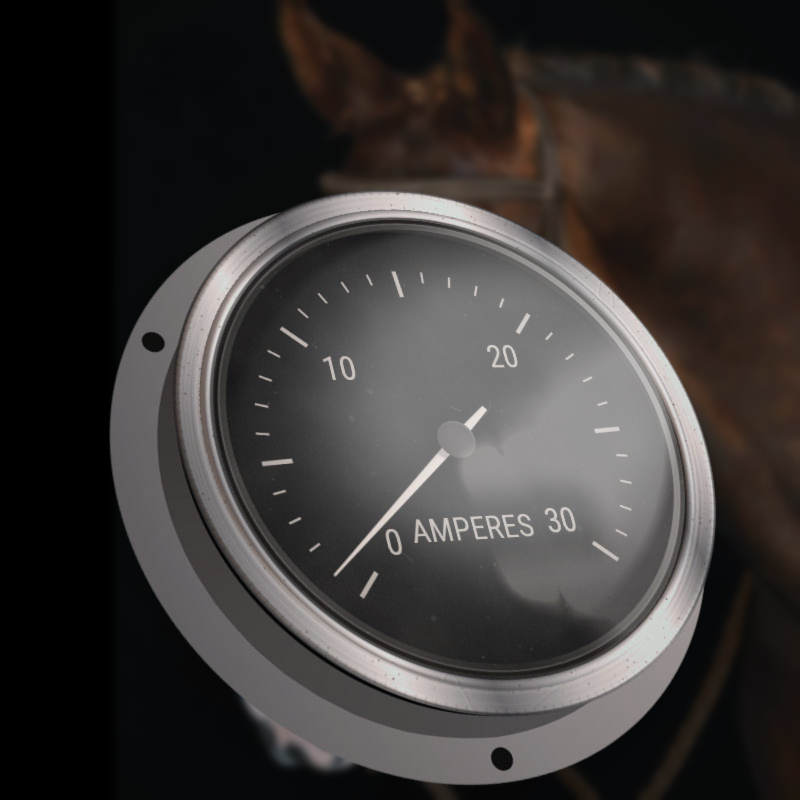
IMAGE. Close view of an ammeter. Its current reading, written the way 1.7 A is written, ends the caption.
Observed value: 1 A
